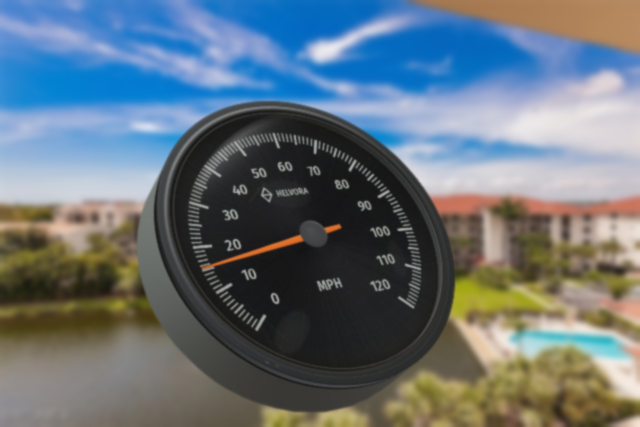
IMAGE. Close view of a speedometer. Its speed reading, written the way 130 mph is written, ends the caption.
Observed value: 15 mph
